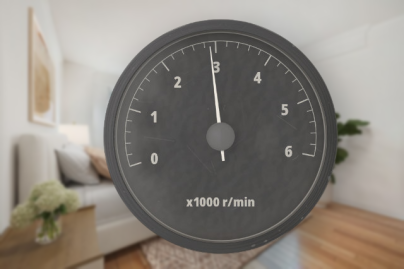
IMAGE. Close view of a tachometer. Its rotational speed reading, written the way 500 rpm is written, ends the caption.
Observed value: 2900 rpm
